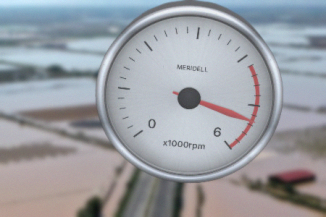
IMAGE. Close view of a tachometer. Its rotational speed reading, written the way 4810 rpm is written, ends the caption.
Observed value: 5300 rpm
